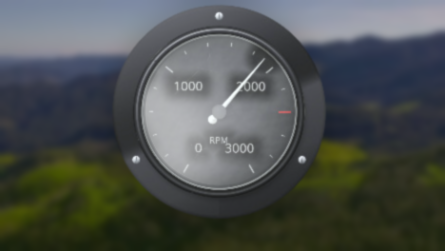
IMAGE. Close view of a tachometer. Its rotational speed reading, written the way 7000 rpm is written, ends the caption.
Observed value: 1900 rpm
